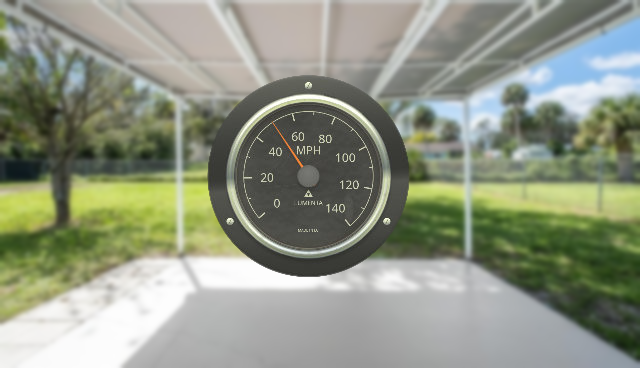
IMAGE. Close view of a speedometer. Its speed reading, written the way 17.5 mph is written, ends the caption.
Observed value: 50 mph
